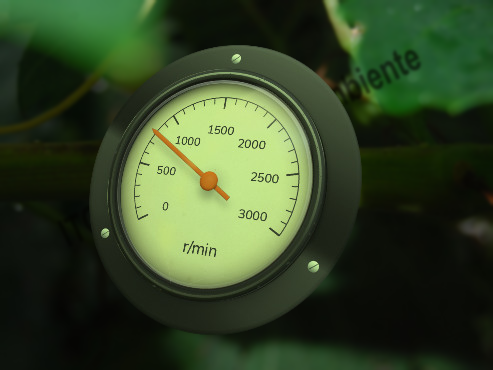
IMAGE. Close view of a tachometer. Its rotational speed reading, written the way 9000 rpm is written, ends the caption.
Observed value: 800 rpm
